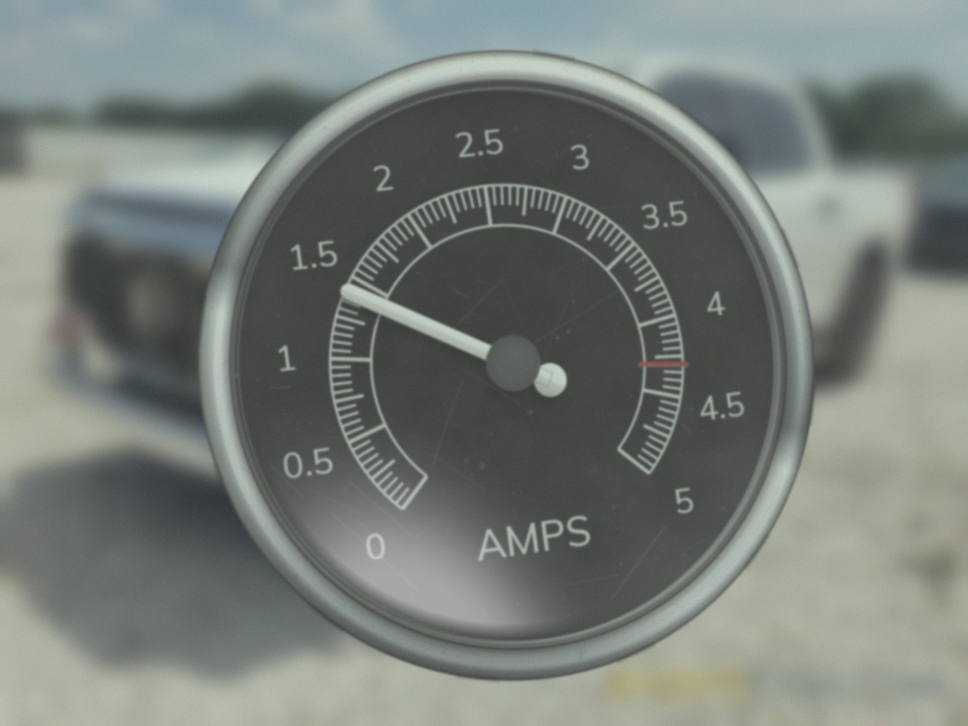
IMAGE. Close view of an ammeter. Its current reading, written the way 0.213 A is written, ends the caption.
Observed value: 1.4 A
